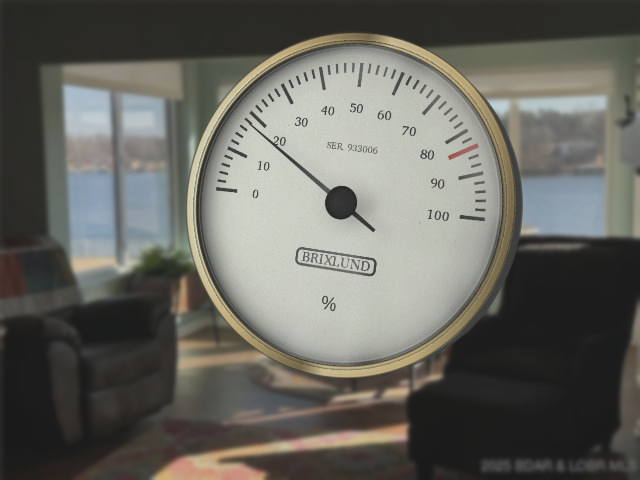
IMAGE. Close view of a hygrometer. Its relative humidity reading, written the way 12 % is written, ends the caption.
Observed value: 18 %
